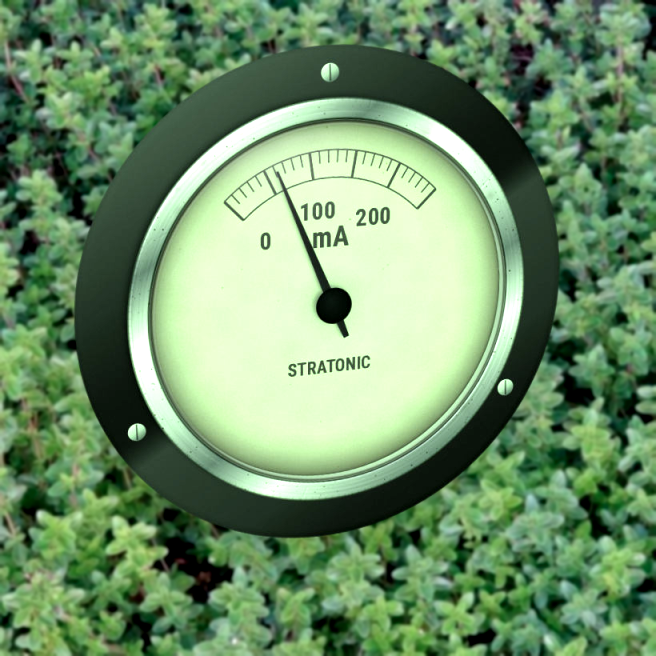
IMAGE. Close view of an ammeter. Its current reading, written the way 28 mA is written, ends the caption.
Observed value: 60 mA
